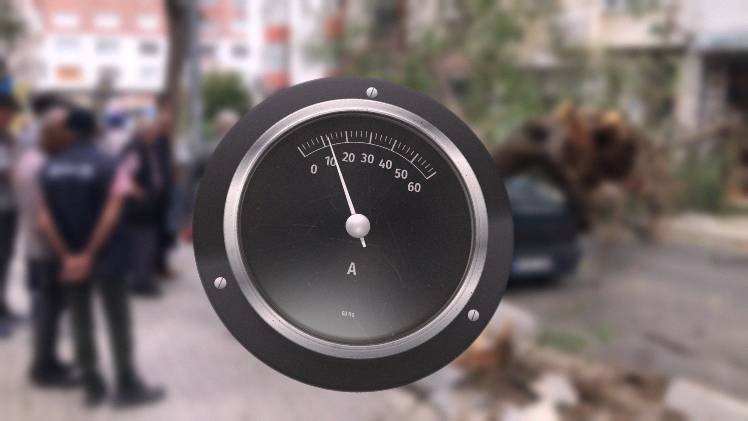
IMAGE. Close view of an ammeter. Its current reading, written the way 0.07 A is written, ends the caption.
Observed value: 12 A
